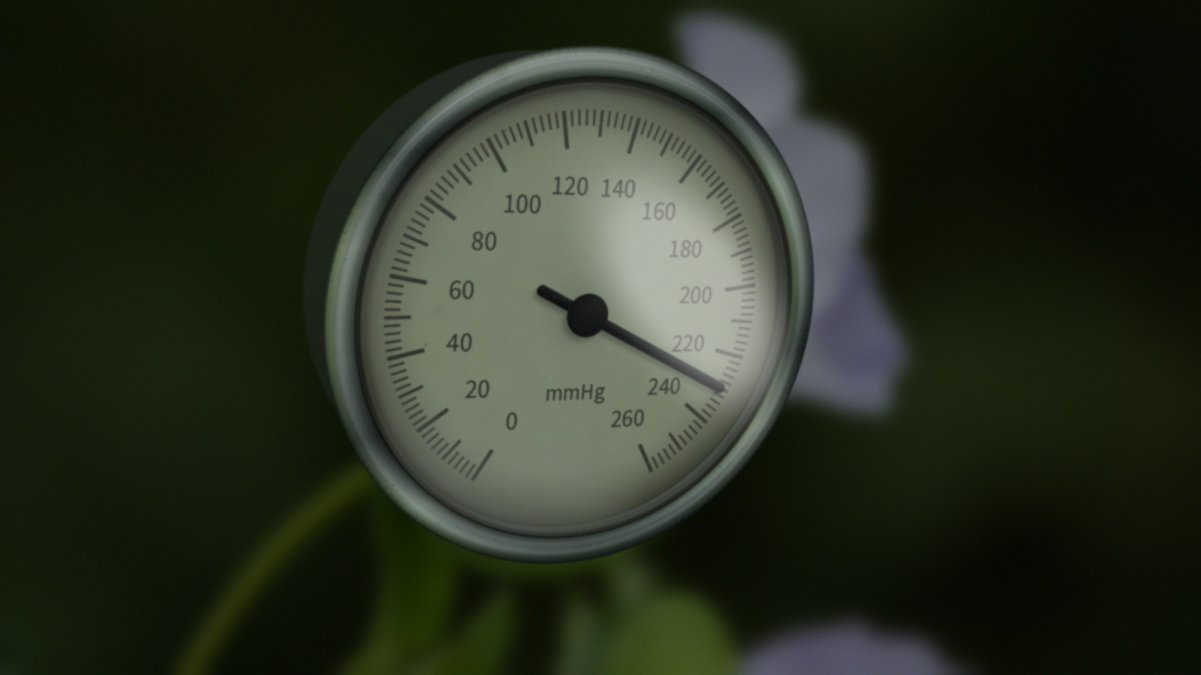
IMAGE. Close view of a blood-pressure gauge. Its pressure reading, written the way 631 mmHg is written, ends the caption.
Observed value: 230 mmHg
